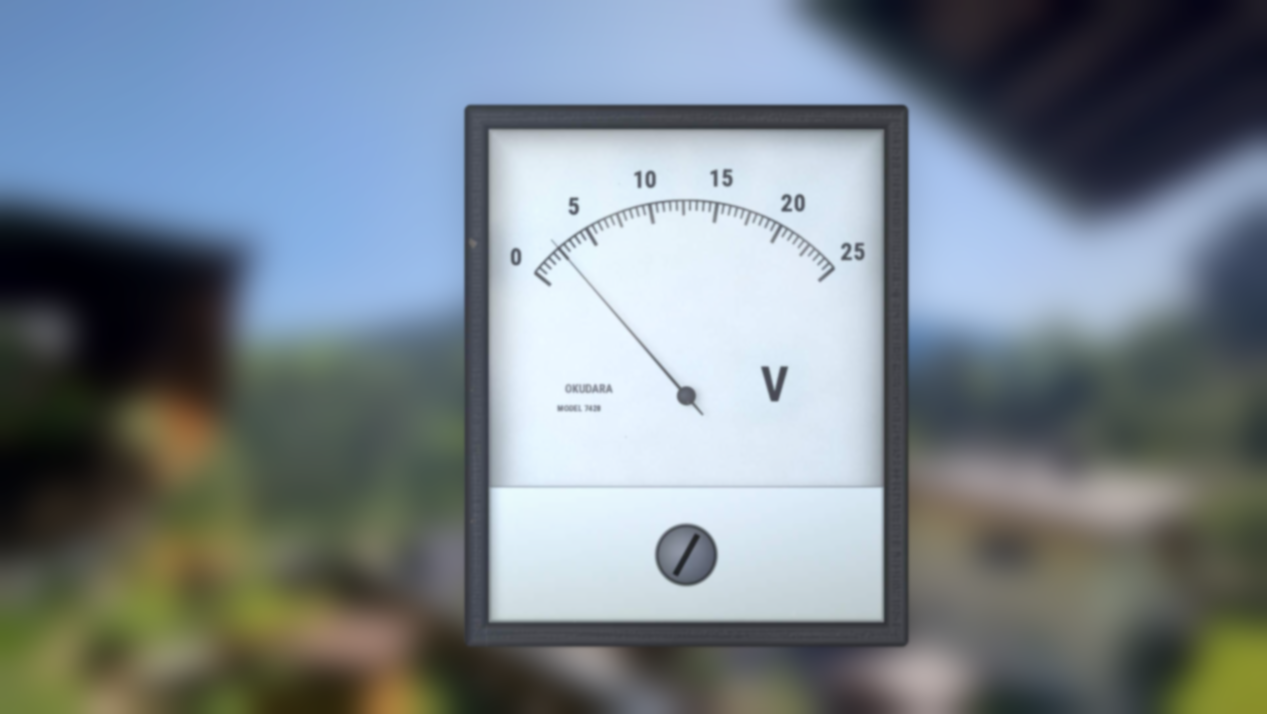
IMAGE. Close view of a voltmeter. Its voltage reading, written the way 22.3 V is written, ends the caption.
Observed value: 2.5 V
